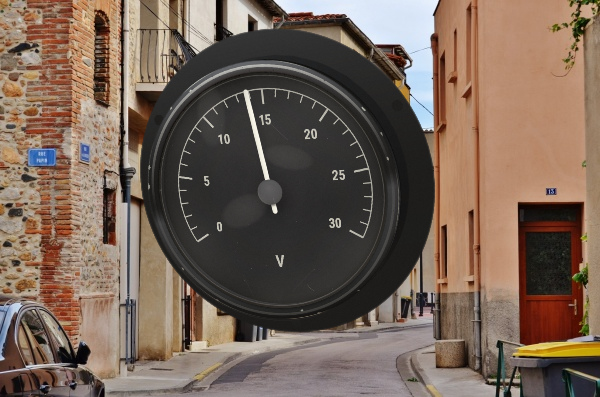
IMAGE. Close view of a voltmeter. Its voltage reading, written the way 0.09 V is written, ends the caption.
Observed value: 14 V
